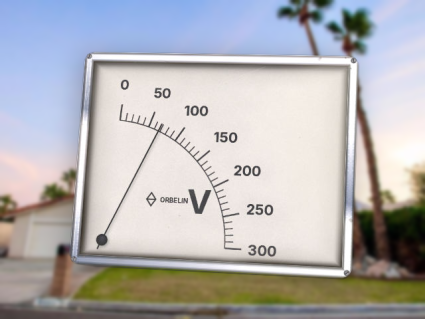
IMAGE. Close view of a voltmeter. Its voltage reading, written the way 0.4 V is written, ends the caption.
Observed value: 70 V
